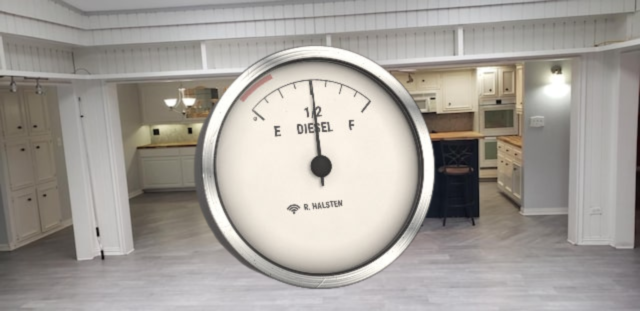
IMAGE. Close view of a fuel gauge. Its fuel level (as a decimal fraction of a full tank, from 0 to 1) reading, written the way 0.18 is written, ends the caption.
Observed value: 0.5
